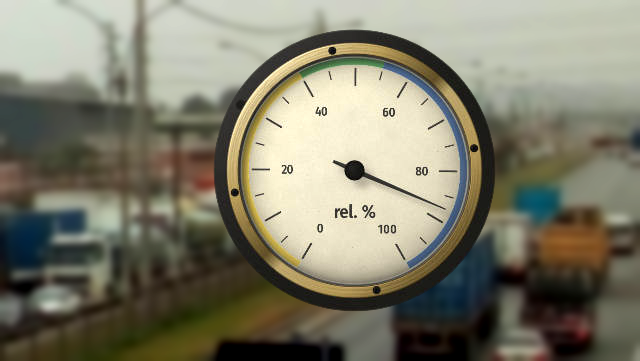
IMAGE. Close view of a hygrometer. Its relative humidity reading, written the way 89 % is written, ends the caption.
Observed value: 87.5 %
